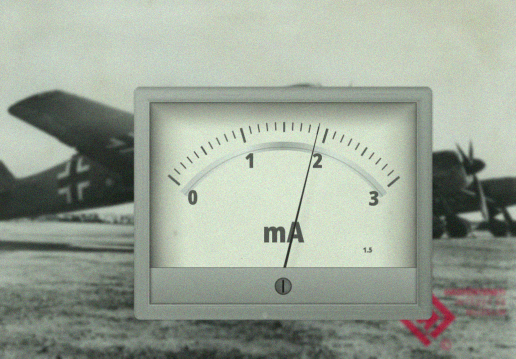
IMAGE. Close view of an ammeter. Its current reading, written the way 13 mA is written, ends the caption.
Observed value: 1.9 mA
